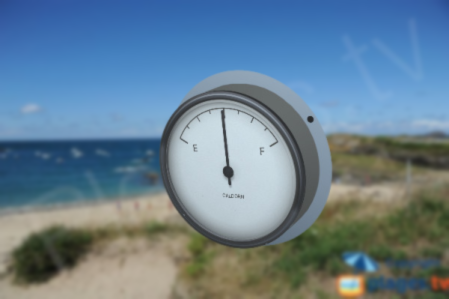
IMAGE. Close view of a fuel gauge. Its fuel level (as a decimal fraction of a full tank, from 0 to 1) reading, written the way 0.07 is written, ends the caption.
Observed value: 0.5
